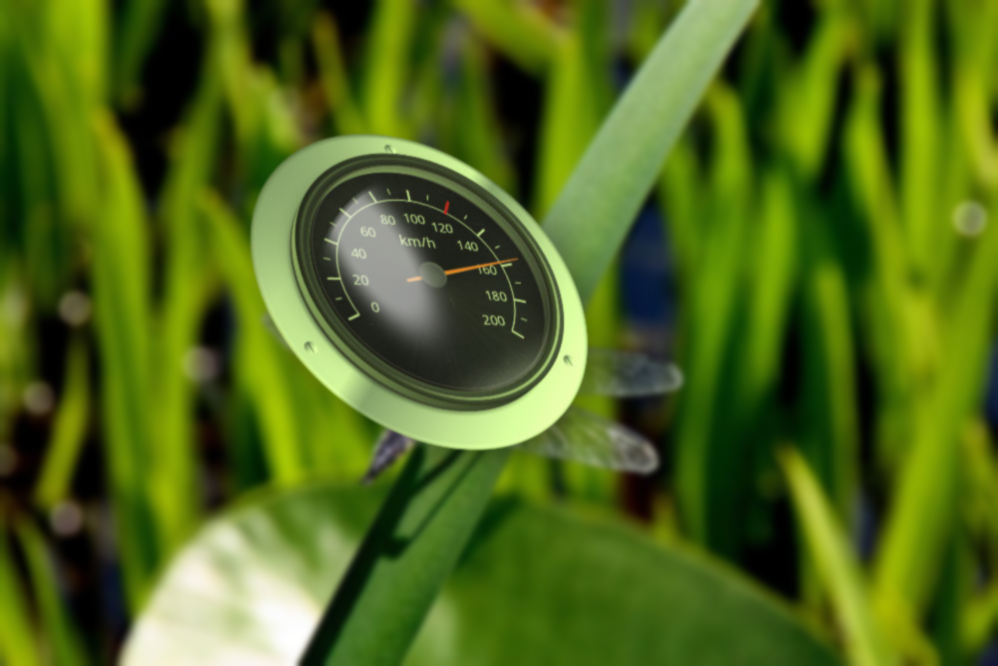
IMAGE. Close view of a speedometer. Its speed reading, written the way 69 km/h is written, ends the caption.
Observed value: 160 km/h
